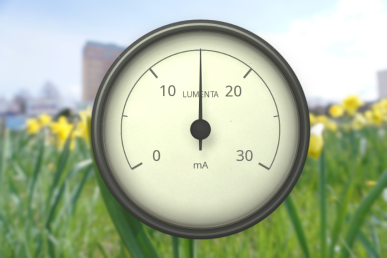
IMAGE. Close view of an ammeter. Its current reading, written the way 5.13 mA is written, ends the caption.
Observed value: 15 mA
